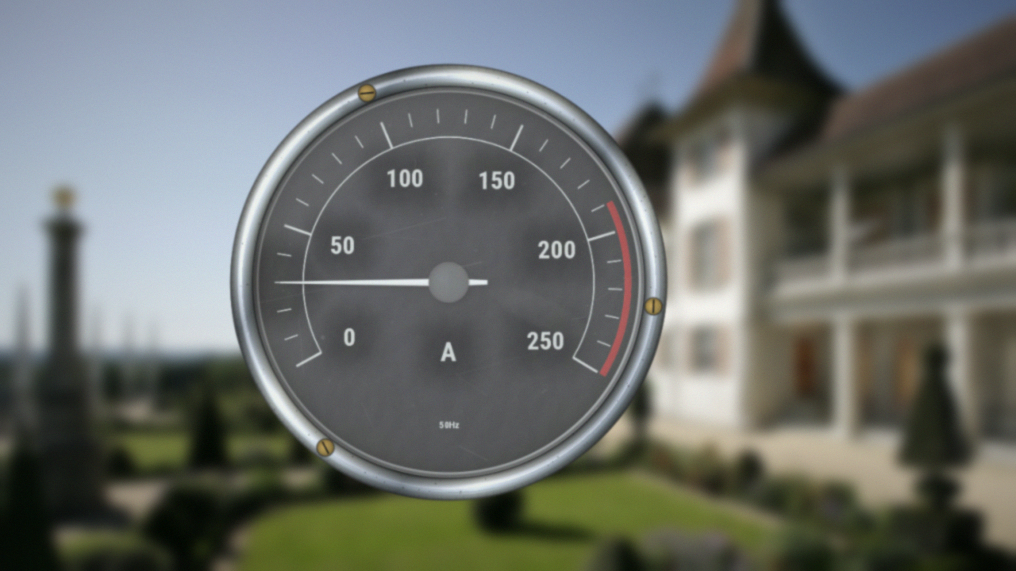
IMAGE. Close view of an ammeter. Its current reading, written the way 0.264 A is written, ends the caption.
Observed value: 30 A
